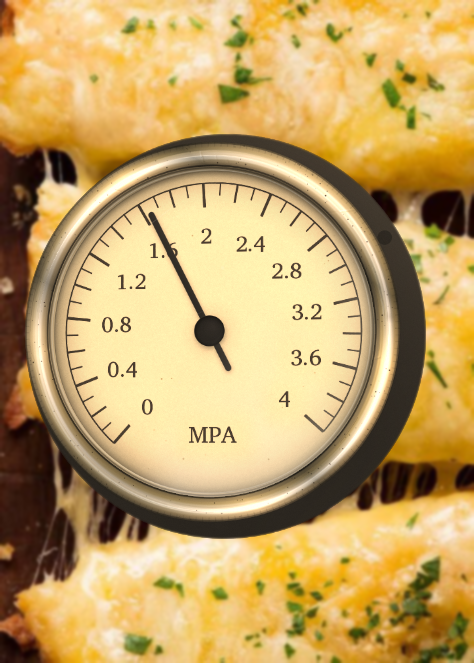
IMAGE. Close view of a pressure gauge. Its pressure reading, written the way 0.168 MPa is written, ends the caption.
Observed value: 1.65 MPa
